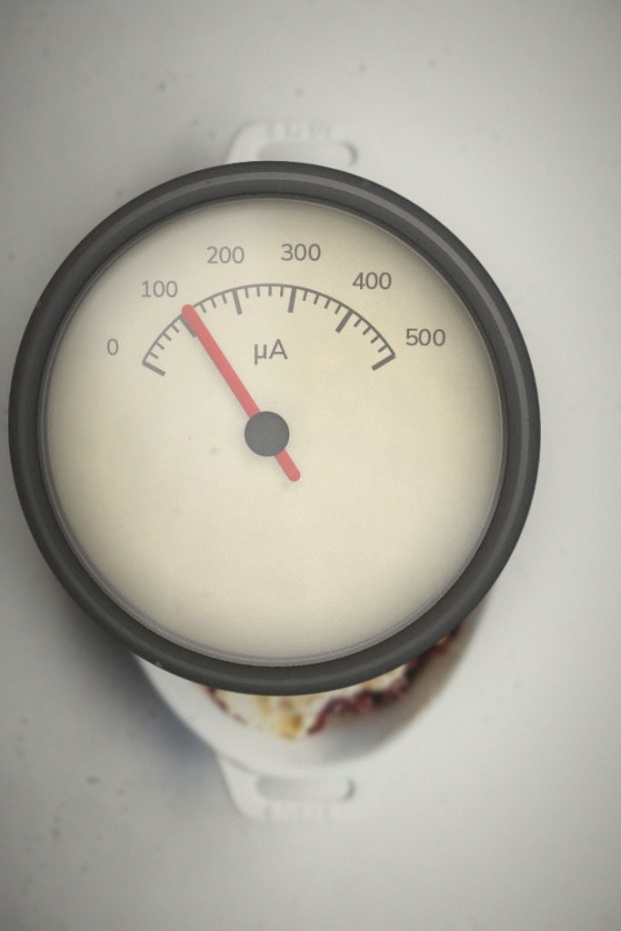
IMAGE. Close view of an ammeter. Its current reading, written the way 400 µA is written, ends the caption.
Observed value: 120 µA
